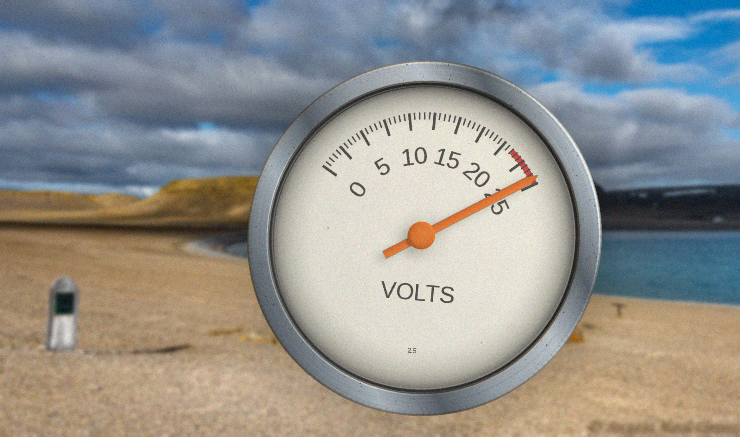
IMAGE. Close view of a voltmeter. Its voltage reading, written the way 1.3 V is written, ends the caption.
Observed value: 24.5 V
